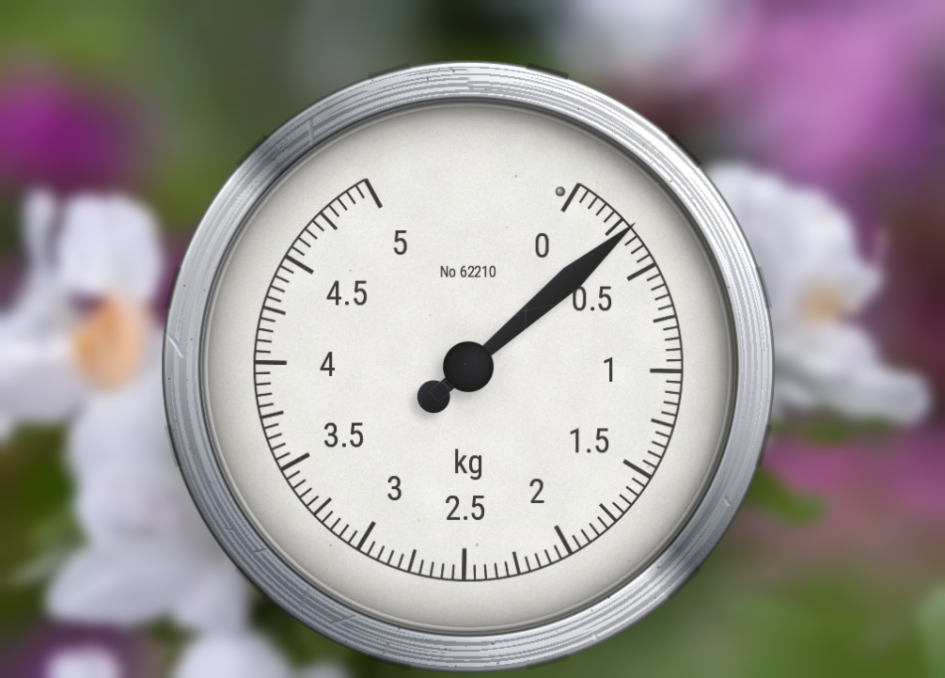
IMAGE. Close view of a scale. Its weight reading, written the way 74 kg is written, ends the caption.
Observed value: 0.3 kg
